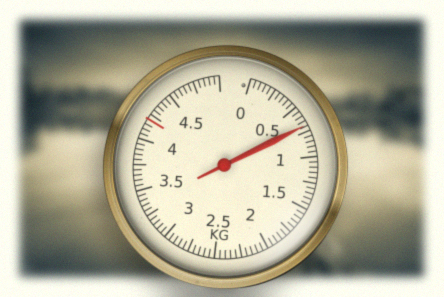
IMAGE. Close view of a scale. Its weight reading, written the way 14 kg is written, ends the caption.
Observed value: 0.7 kg
